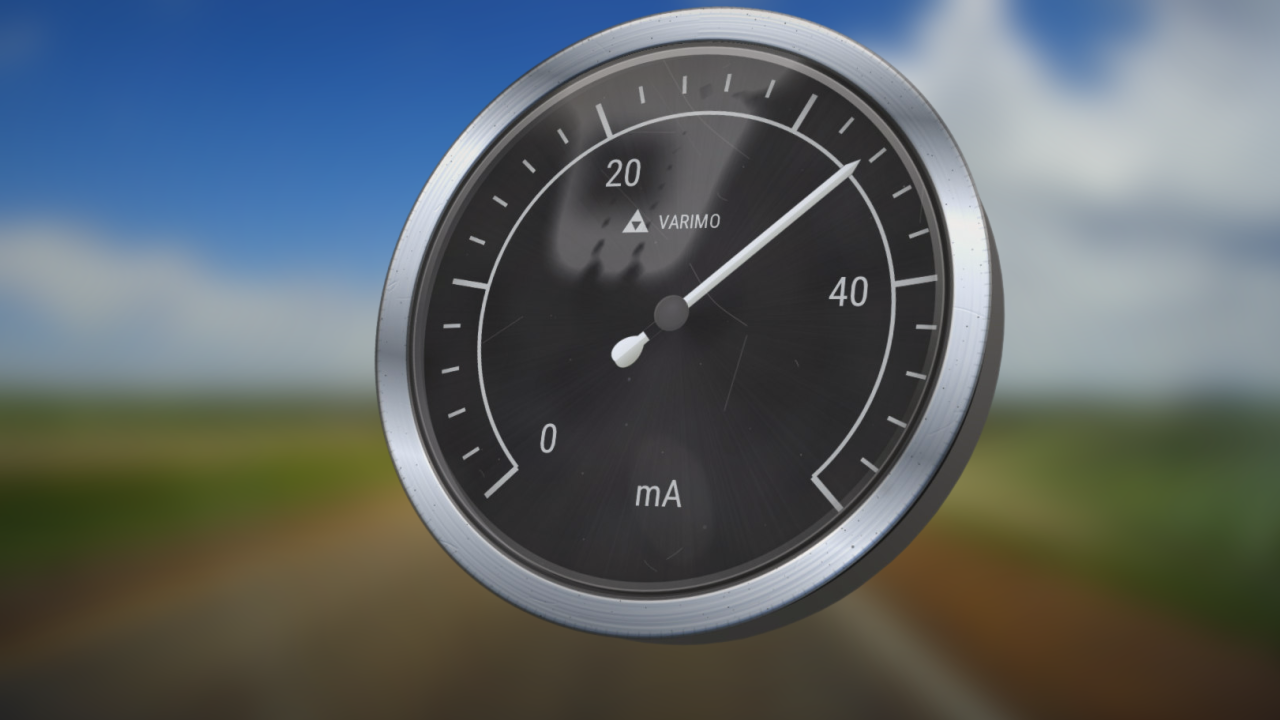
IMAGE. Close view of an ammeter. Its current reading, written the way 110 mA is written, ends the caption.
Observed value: 34 mA
